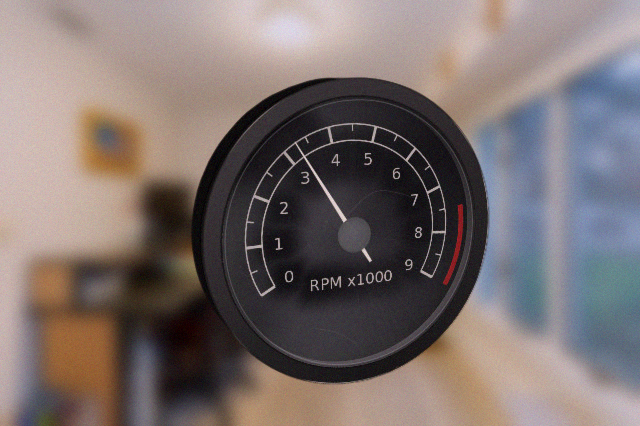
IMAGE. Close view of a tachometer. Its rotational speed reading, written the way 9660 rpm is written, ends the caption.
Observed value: 3250 rpm
